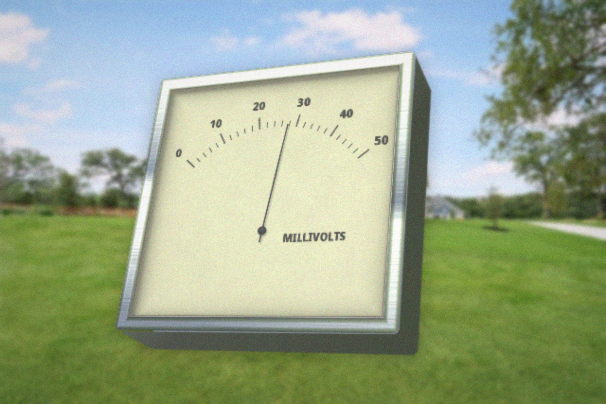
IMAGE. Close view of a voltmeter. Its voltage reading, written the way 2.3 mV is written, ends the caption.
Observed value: 28 mV
